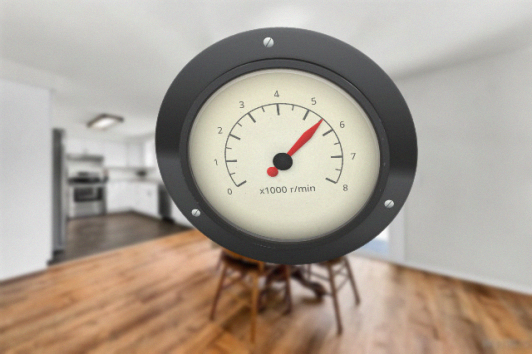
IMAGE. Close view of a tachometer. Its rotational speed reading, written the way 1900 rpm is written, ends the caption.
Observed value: 5500 rpm
